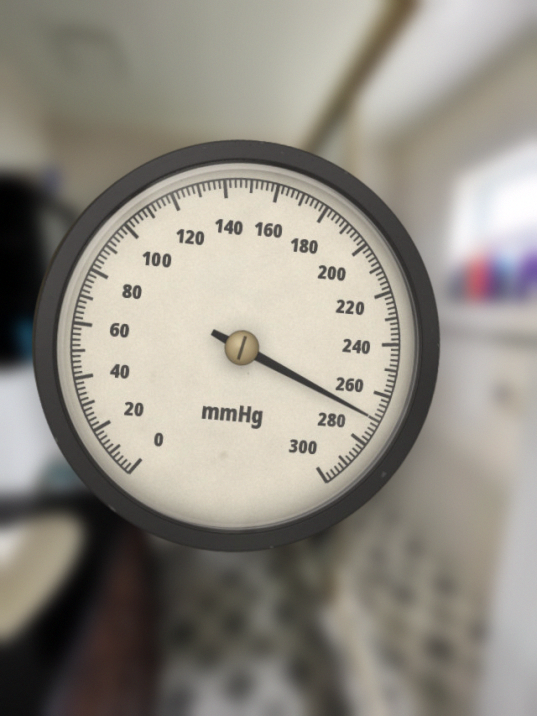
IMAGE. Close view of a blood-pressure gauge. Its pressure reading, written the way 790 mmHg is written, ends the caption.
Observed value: 270 mmHg
